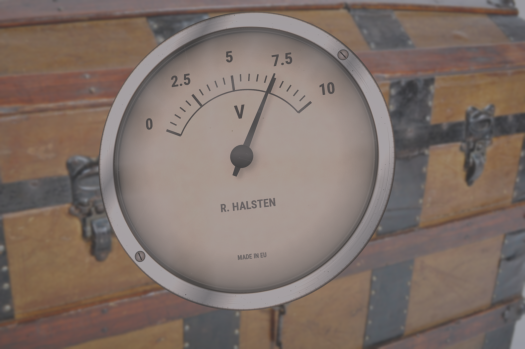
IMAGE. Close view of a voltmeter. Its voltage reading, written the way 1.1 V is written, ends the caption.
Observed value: 7.5 V
